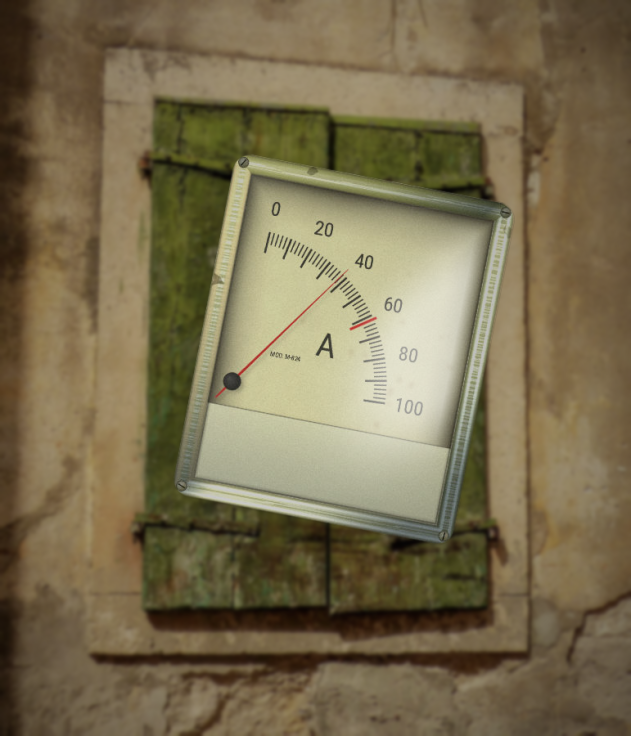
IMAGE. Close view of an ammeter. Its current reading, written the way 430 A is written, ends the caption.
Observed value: 38 A
